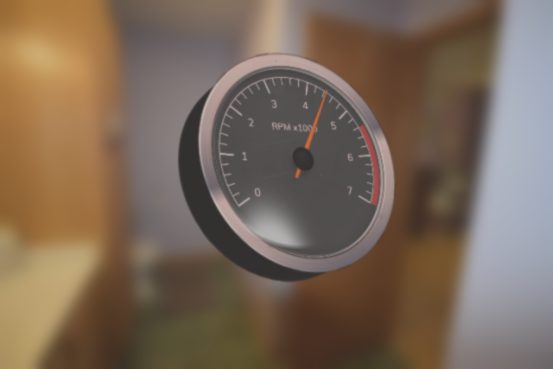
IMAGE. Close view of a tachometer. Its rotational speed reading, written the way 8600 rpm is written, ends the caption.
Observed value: 4400 rpm
